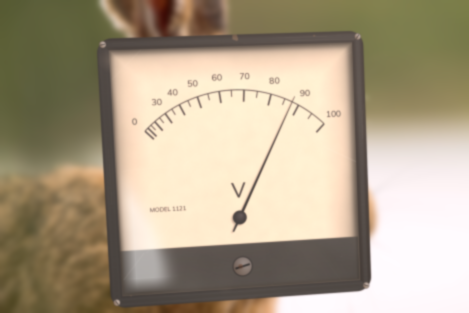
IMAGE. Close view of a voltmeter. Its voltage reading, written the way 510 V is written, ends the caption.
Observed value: 87.5 V
